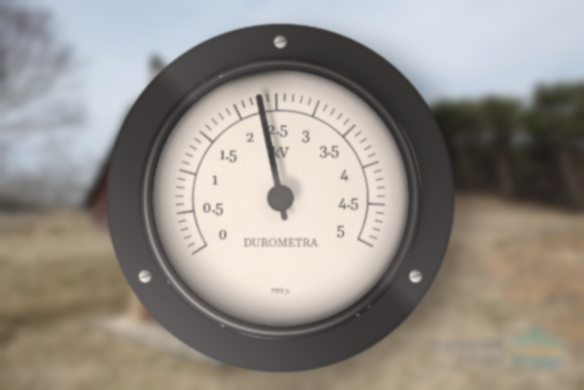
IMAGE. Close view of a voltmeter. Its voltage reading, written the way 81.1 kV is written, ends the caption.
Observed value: 2.3 kV
